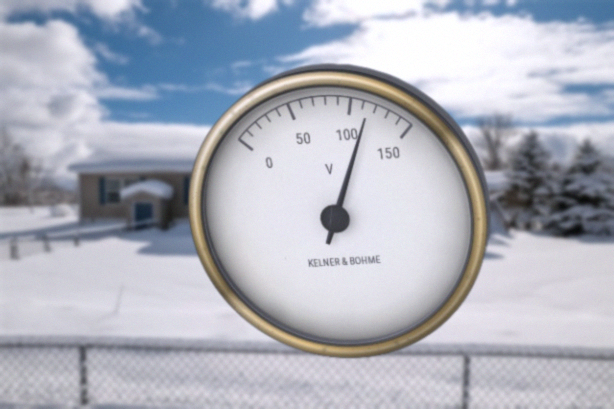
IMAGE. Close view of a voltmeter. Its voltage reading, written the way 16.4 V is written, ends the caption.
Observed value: 115 V
